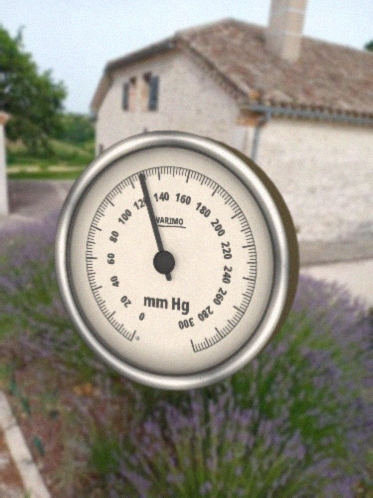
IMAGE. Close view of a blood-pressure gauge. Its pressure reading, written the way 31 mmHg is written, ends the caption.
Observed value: 130 mmHg
